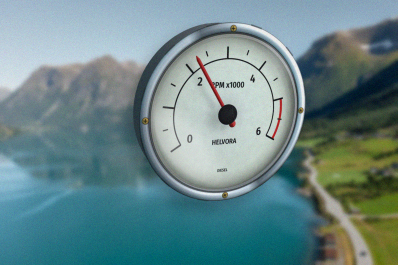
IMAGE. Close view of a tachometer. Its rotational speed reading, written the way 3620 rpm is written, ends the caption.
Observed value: 2250 rpm
